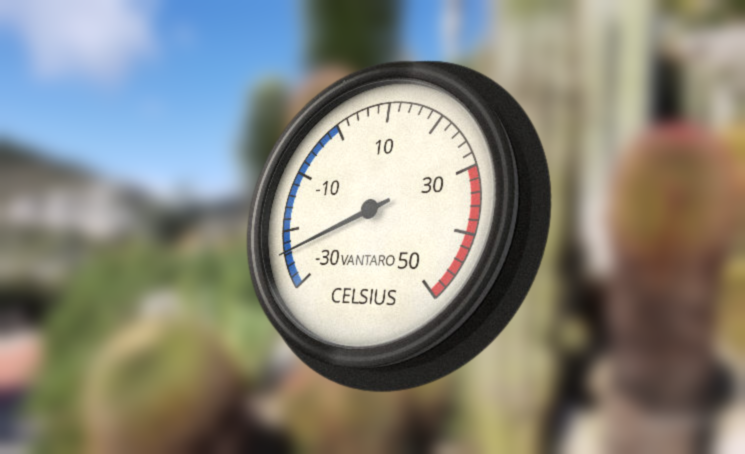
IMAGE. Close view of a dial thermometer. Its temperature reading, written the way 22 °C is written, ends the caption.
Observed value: -24 °C
